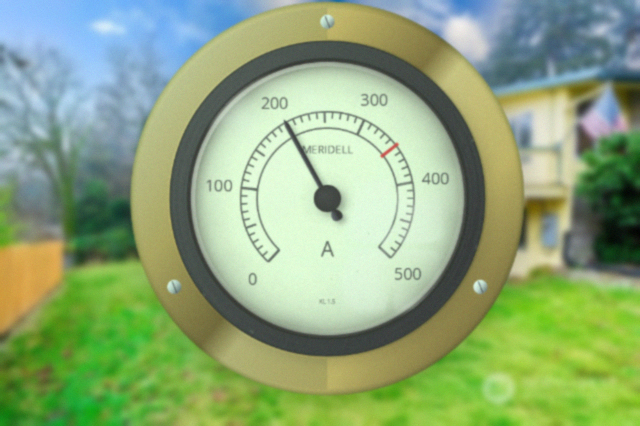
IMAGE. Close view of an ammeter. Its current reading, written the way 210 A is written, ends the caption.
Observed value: 200 A
